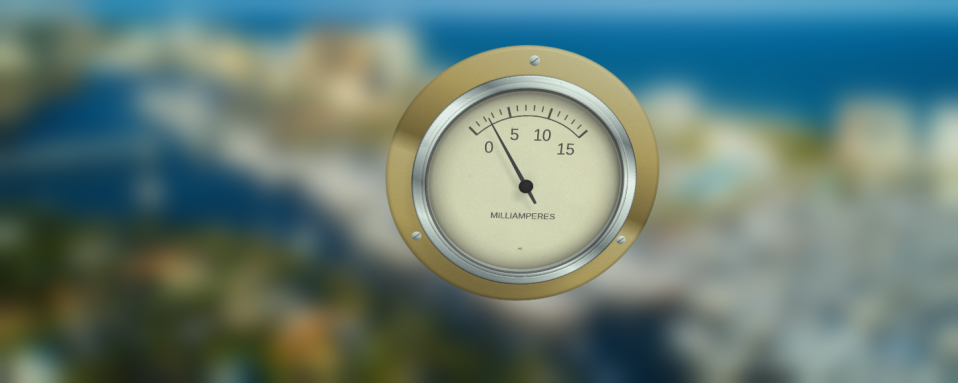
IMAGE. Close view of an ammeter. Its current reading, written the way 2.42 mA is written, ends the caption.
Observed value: 2.5 mA
